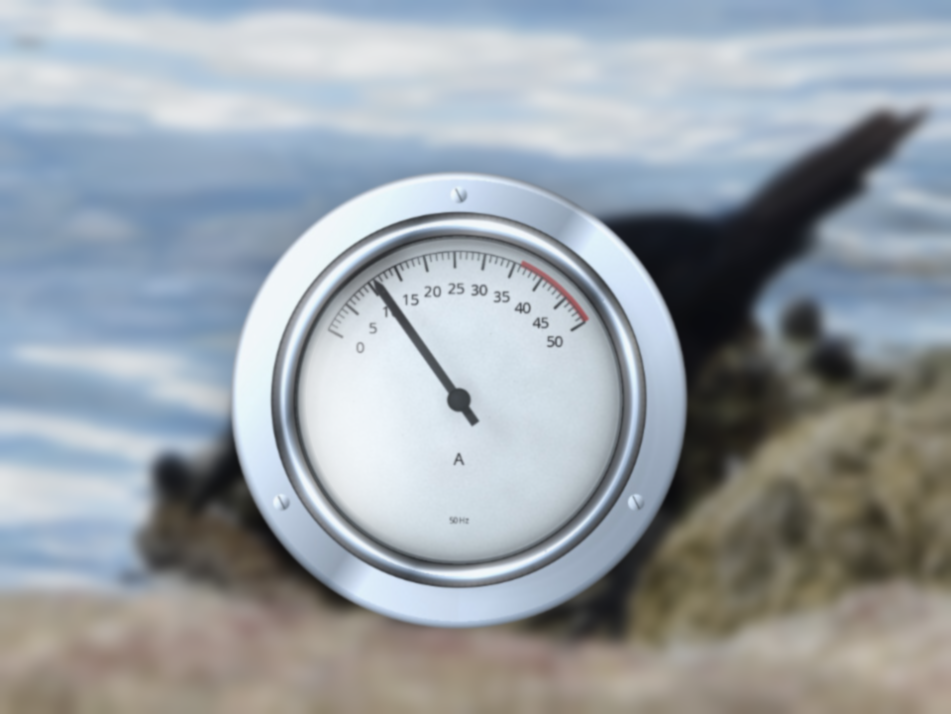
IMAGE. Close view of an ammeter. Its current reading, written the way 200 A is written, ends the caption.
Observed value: 11 A
